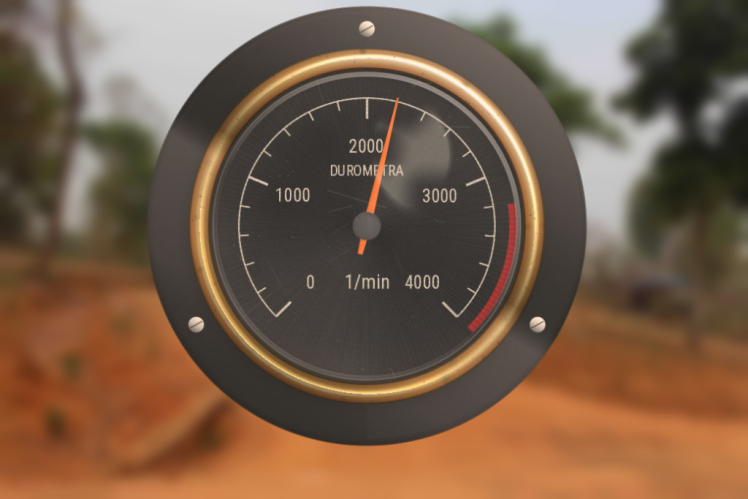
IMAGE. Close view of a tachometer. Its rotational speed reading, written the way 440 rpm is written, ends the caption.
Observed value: 2200 rpm
